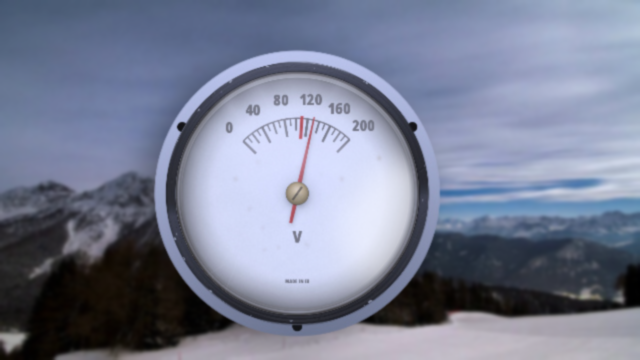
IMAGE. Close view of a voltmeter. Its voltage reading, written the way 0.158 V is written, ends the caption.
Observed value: 130 V
